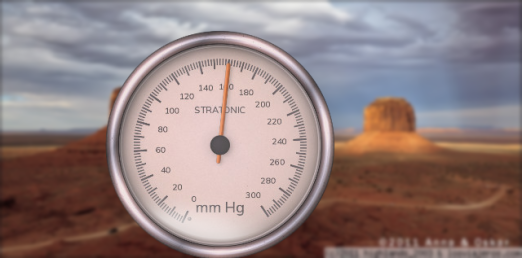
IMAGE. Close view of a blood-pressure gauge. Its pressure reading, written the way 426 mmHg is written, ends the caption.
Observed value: 160 mmHg
